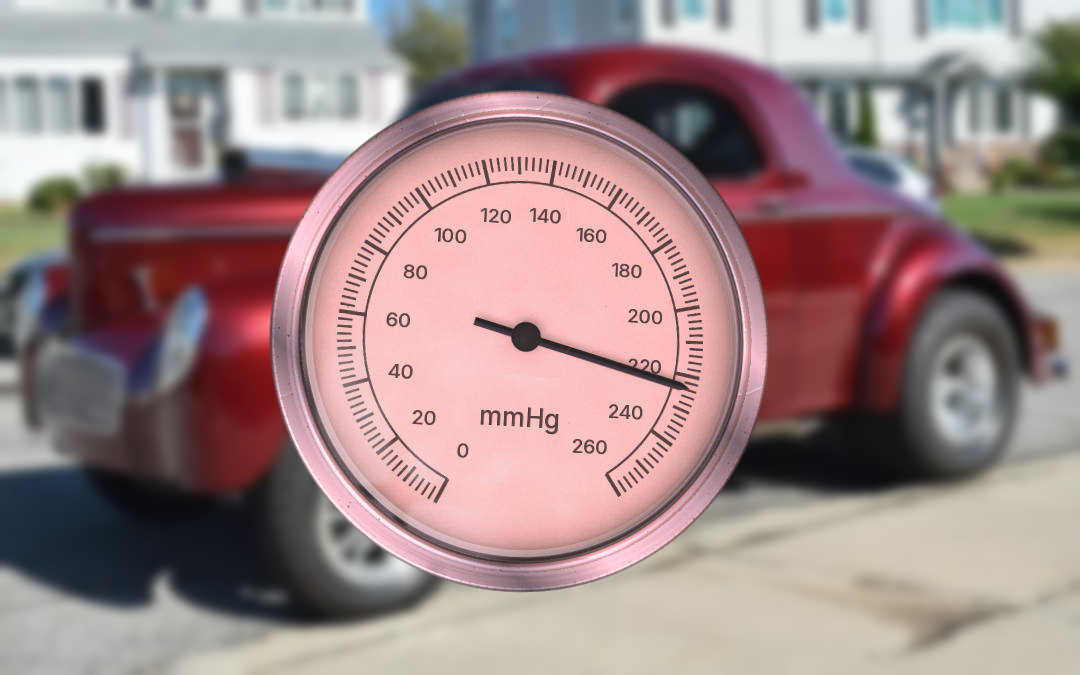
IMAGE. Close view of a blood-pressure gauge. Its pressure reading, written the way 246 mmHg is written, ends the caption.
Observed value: 224 mmHg
